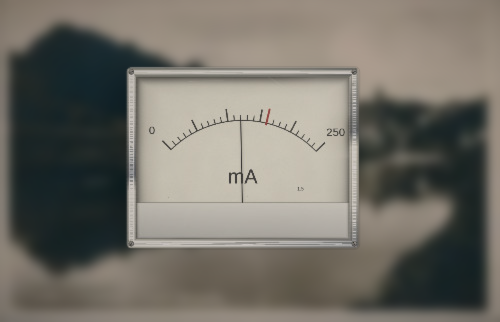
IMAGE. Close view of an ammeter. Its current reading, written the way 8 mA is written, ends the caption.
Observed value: 120 mA
